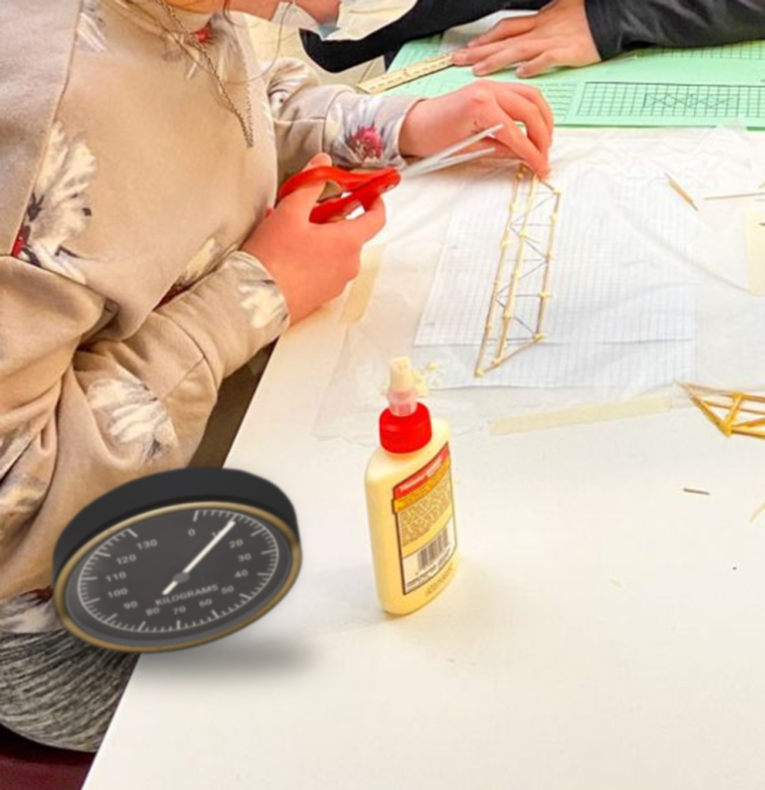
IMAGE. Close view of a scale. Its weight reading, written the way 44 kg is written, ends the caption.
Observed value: 10 kg
